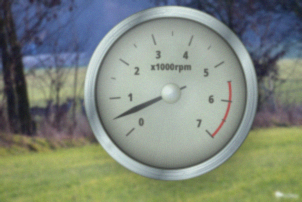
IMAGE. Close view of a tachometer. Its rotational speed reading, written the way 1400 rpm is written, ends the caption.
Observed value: 500 rpm
